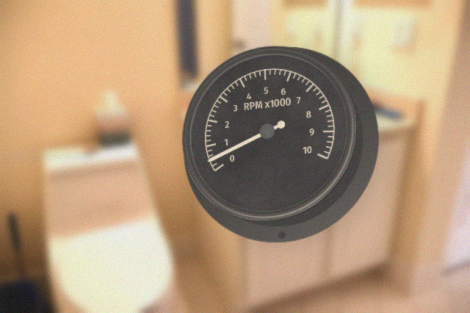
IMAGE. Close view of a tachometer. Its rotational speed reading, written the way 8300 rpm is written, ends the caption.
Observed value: 400 rpm
